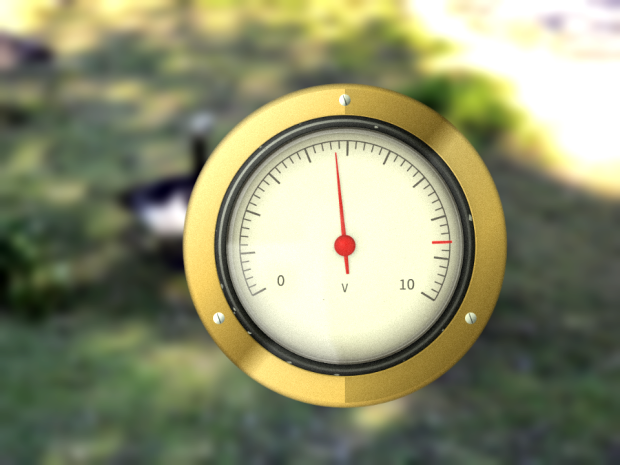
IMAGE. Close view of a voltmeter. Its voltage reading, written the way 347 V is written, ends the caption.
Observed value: 4.7 V
